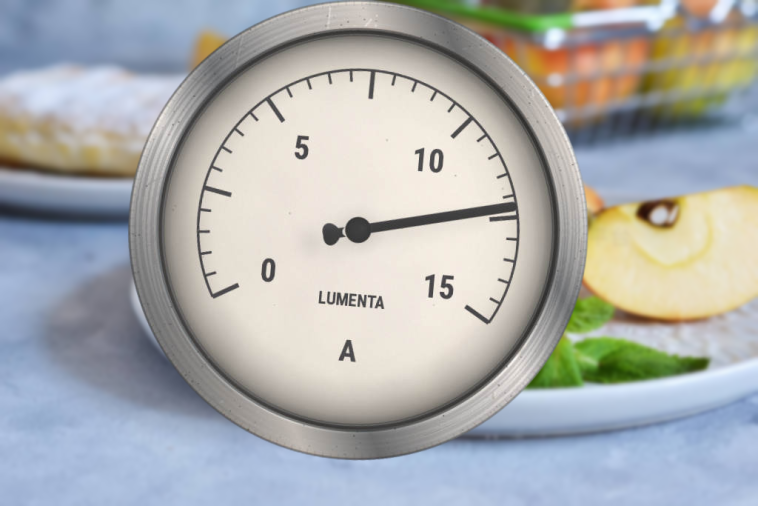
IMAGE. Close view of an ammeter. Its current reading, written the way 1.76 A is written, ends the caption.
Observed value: 12.25 A
